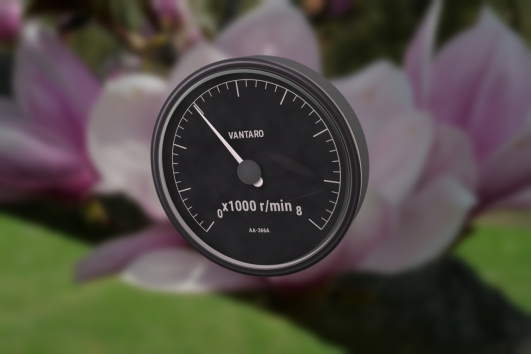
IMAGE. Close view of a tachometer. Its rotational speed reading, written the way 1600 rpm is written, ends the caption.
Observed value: 3000 rpm
